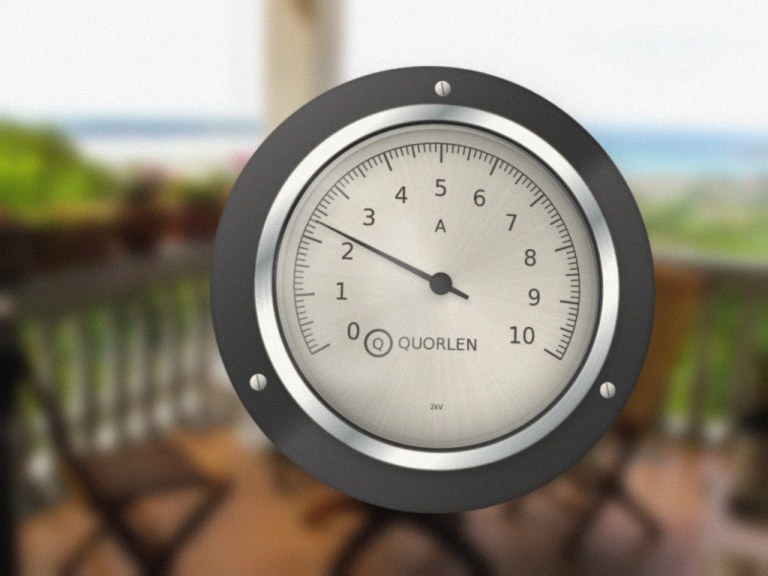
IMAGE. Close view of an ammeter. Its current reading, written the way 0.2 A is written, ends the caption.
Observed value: 2.3 A
